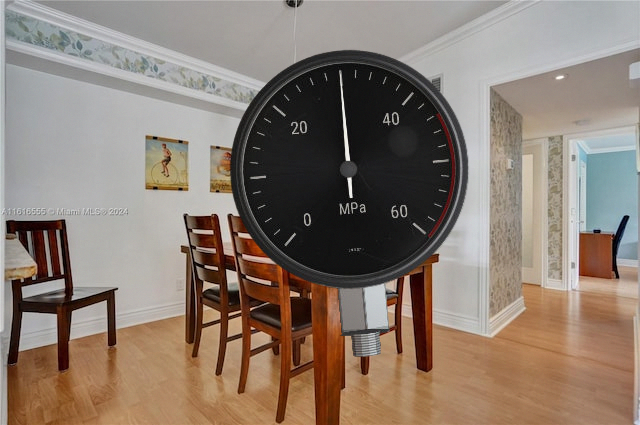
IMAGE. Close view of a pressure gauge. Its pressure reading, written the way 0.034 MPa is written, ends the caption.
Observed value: 30 MPa
